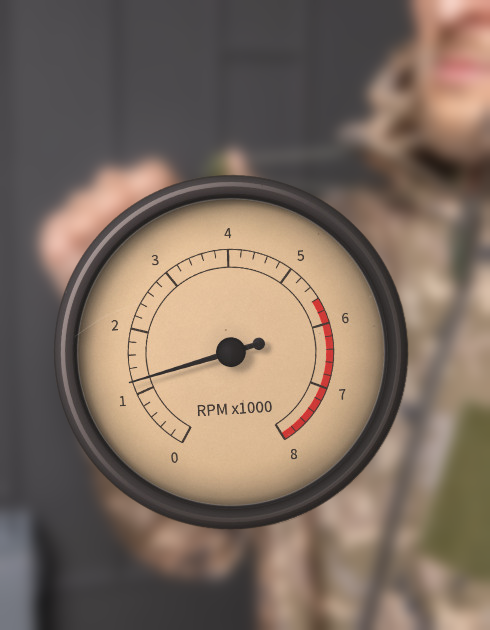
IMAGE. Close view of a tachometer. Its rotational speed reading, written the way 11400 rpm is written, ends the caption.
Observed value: 1200 rpm
